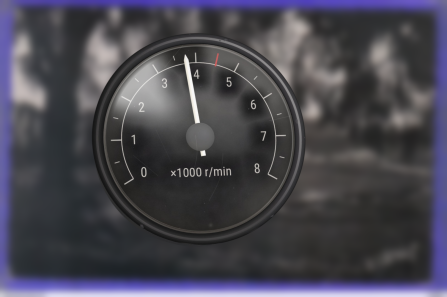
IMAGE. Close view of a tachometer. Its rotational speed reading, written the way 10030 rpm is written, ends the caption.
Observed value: 3750 rpm
